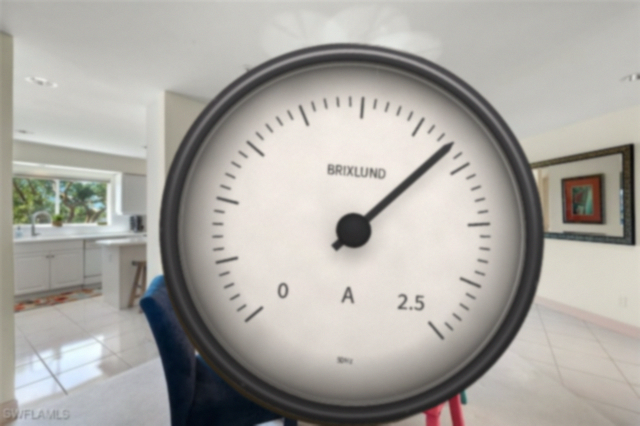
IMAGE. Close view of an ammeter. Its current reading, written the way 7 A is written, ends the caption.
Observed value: 1.65 A
